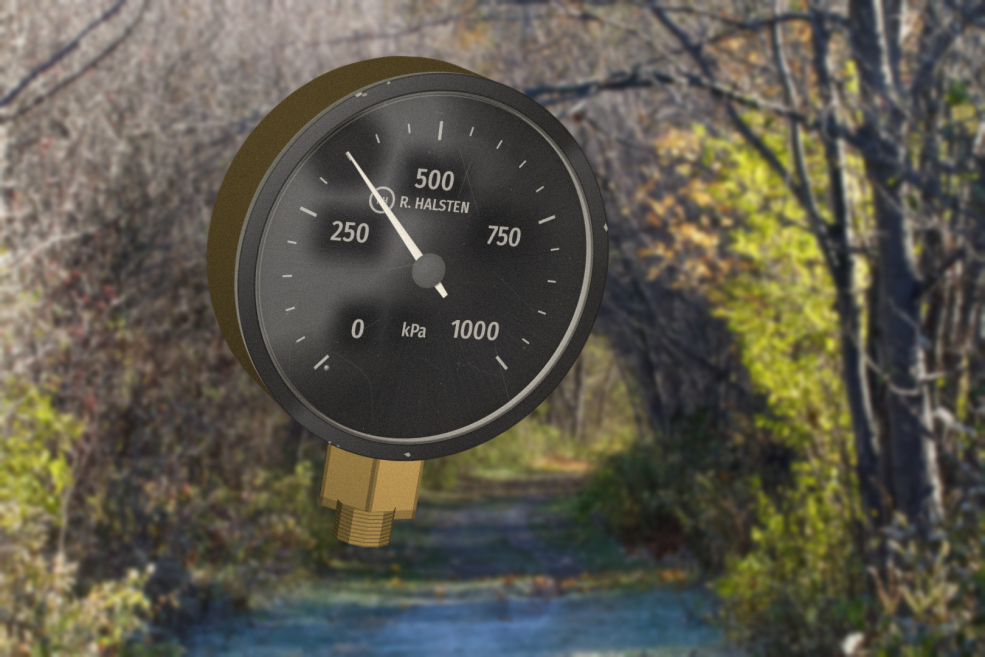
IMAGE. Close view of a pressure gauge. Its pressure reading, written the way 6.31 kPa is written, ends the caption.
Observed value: 350 kPa
